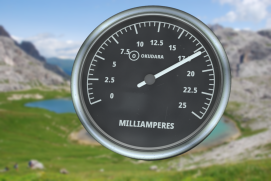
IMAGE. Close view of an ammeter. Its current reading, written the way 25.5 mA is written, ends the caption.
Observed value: 18 mA
